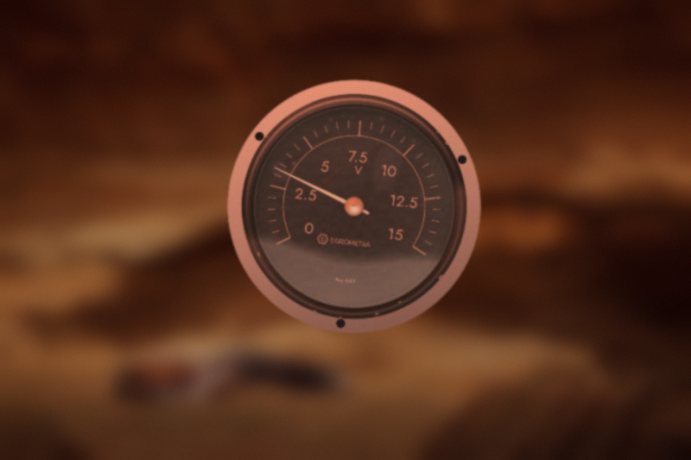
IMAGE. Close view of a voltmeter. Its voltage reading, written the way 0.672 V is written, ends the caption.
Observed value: 3.25 V
